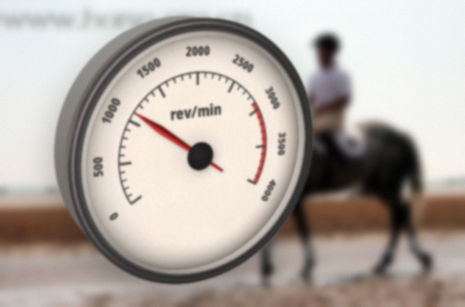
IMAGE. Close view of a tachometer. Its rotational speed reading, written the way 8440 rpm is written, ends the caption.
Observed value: 1100 rpm
